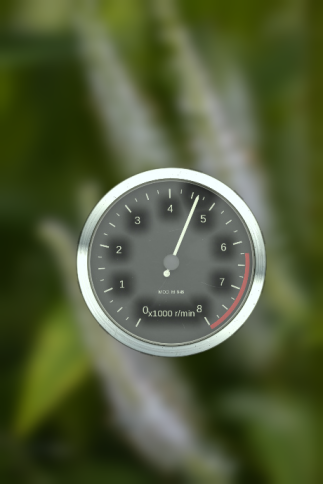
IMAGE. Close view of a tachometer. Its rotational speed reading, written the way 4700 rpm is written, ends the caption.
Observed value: 4625 rpm
